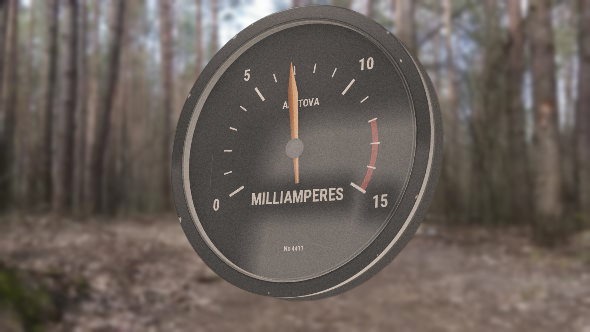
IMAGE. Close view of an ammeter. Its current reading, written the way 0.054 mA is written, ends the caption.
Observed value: 7 mA
